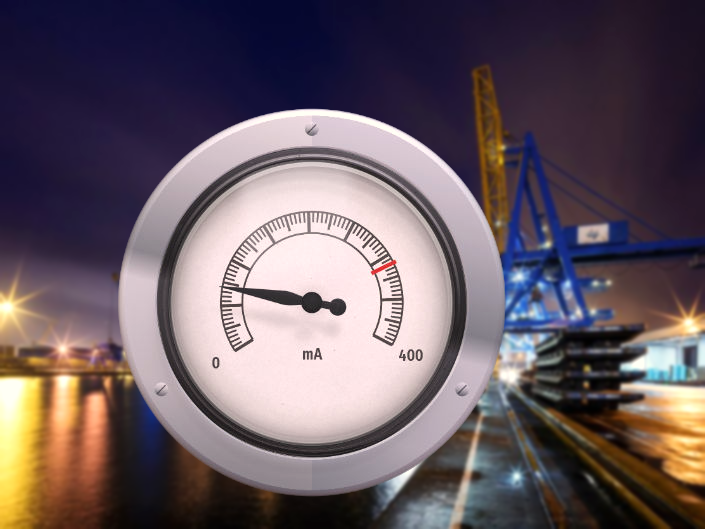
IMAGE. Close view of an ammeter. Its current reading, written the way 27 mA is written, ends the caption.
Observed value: 70 mA
